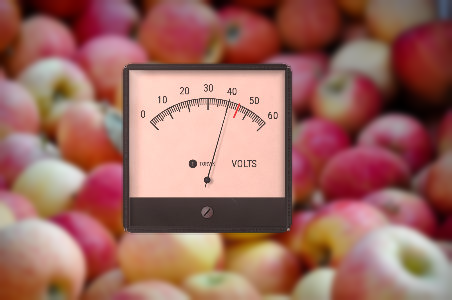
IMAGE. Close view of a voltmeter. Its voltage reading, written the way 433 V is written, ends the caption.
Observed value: 40 V
